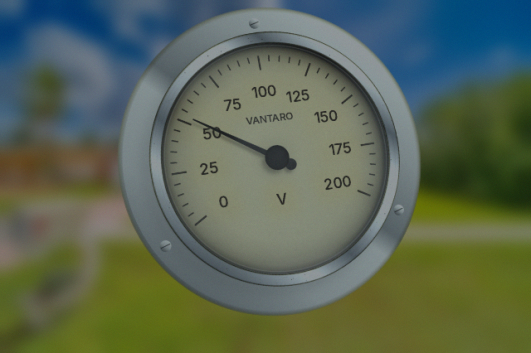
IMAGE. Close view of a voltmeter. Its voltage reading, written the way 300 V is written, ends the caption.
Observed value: 52.5 V
